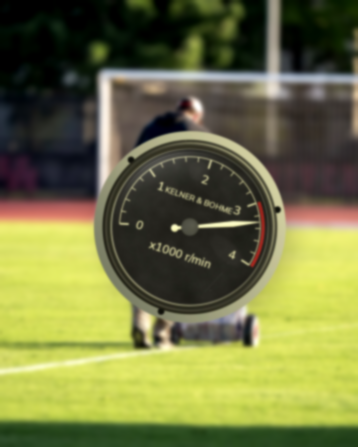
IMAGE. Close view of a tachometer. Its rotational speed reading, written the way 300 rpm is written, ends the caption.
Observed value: 3300 rpm
